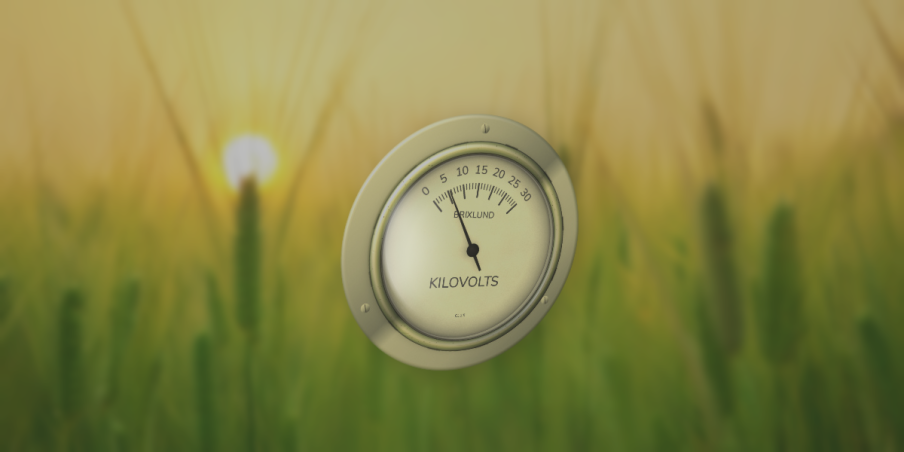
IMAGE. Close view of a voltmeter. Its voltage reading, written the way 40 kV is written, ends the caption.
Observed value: 5 kV
